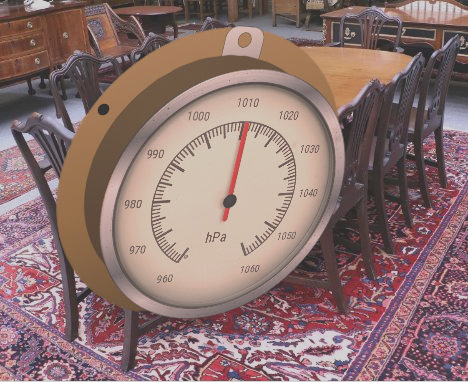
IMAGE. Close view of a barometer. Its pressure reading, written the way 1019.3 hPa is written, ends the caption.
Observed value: 1010 hPa
